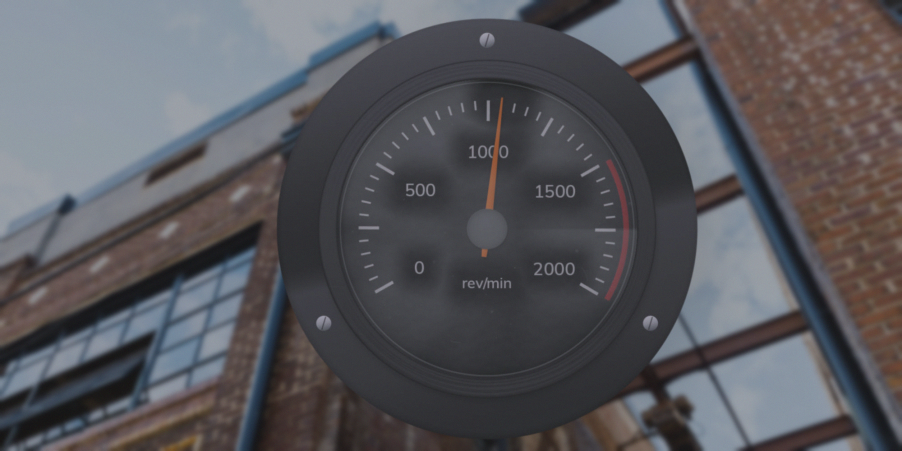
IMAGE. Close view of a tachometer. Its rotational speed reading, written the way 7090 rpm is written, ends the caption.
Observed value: 1050 rpm
